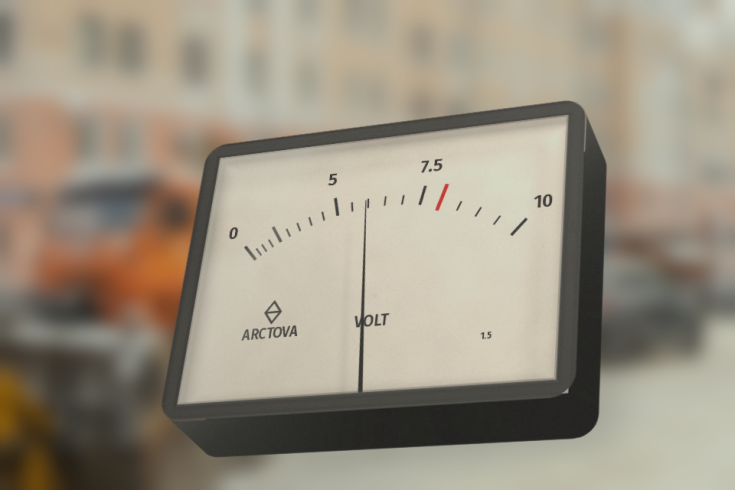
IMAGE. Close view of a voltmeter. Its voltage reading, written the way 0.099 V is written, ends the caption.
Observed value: 6 V
